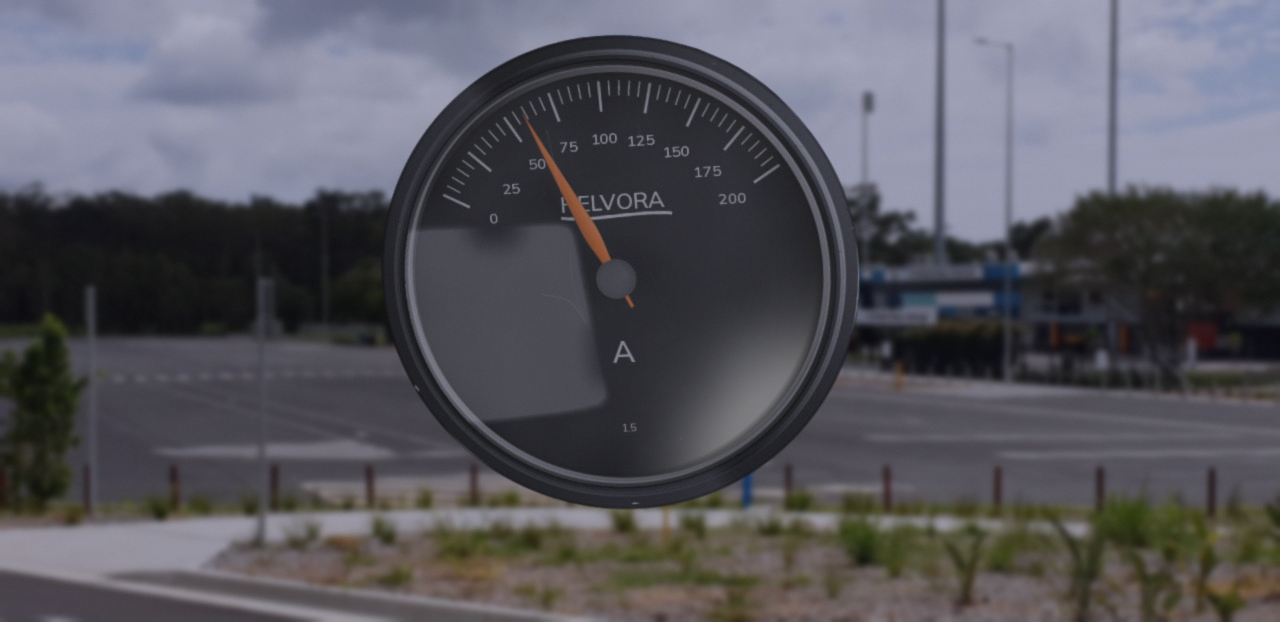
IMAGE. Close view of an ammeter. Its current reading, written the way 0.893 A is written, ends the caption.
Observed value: 60 A
